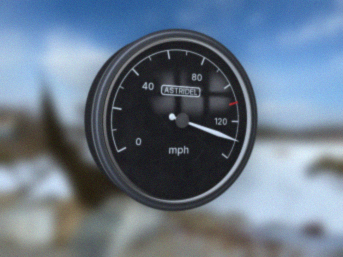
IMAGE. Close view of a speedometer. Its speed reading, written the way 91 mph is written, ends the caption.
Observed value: 130 mph
